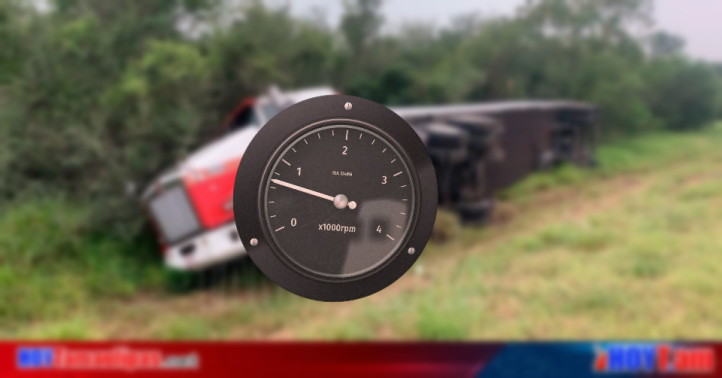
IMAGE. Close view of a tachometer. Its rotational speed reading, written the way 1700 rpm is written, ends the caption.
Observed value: 700 rpm
